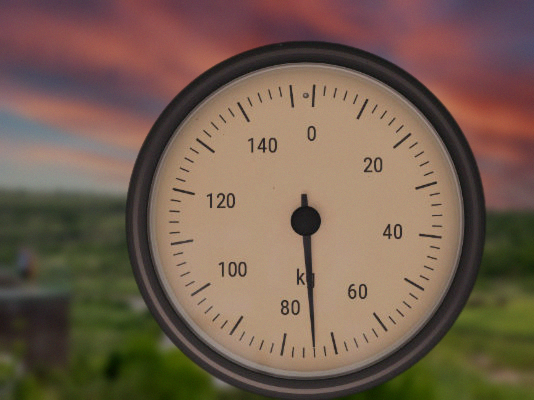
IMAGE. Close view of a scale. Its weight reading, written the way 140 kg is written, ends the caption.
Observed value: 74 kg
